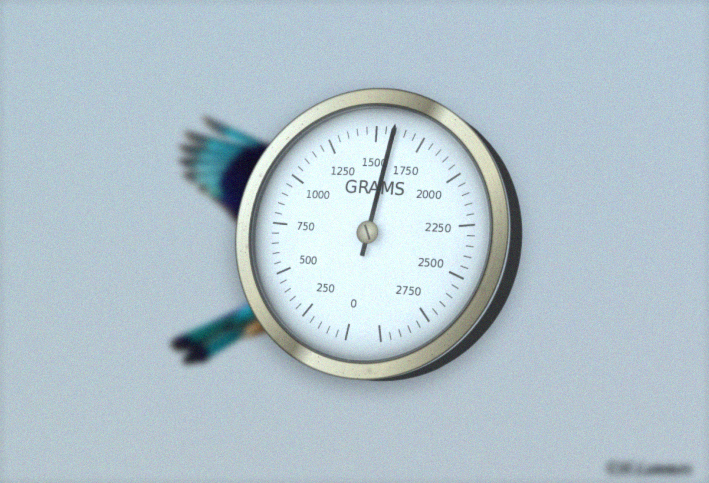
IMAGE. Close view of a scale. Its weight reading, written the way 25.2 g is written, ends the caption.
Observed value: 1600 g
